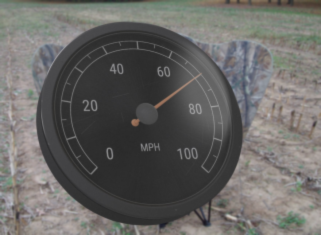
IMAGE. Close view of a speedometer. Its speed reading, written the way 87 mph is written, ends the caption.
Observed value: 70 mph
